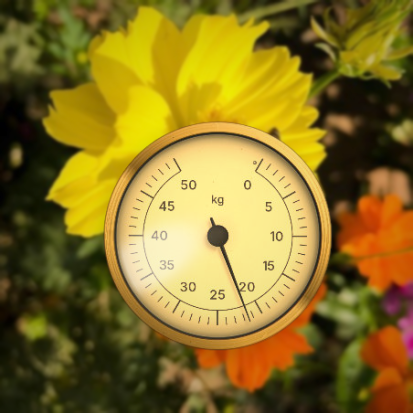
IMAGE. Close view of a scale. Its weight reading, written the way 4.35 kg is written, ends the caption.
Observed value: 21.5 kg
